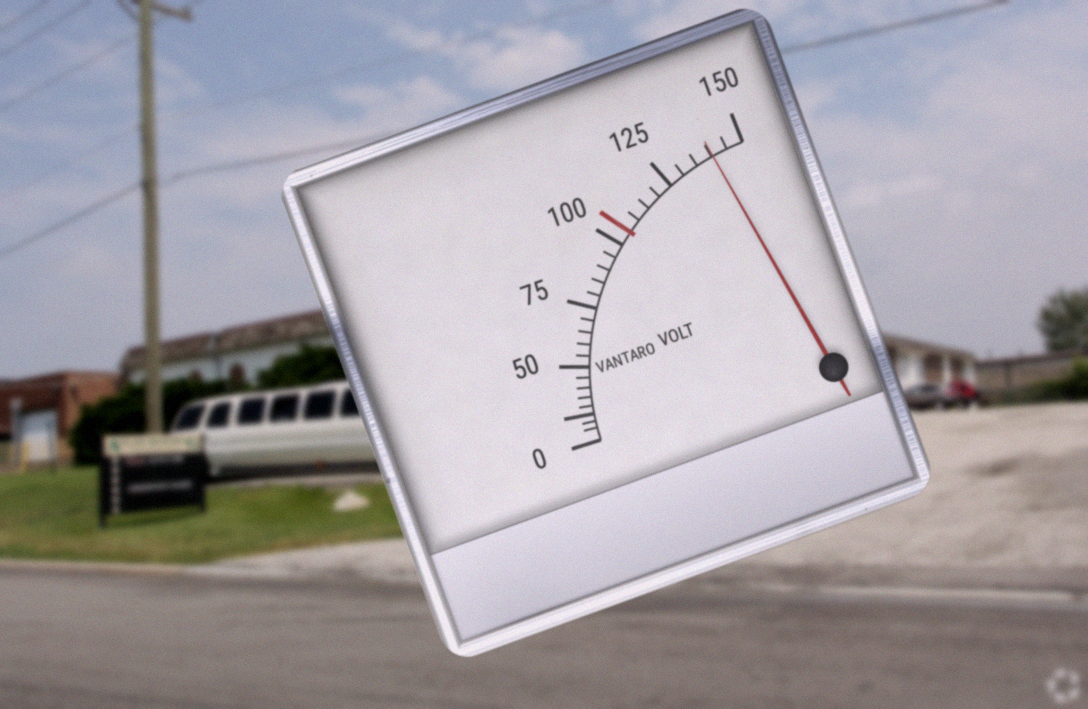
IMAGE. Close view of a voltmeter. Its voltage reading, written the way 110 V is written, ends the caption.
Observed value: 140 V
